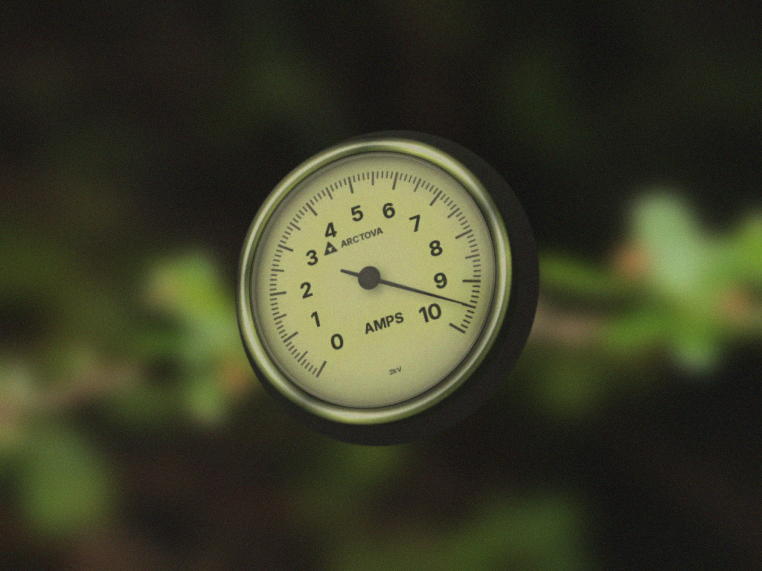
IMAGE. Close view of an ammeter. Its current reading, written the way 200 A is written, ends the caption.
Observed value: 9.5 A
